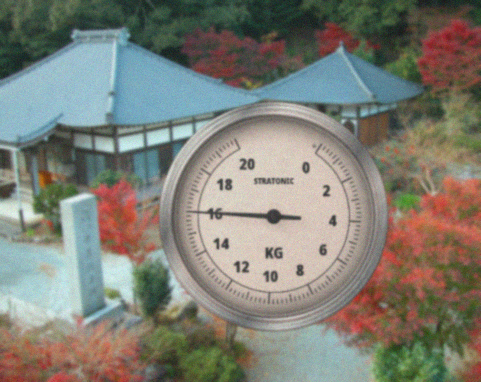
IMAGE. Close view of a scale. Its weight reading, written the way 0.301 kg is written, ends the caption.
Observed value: 16 kg
